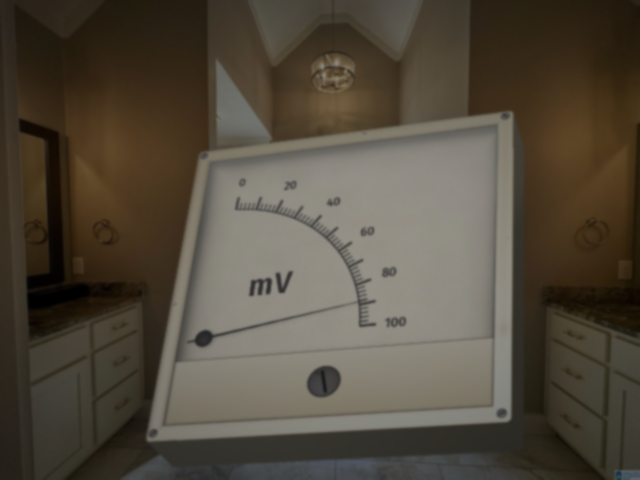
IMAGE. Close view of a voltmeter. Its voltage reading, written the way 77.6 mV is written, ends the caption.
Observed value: 90 mV
